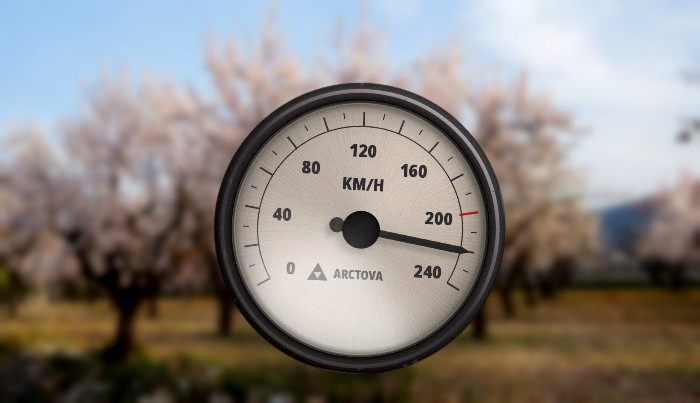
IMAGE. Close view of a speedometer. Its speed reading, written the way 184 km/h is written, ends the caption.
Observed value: 220 km/h
